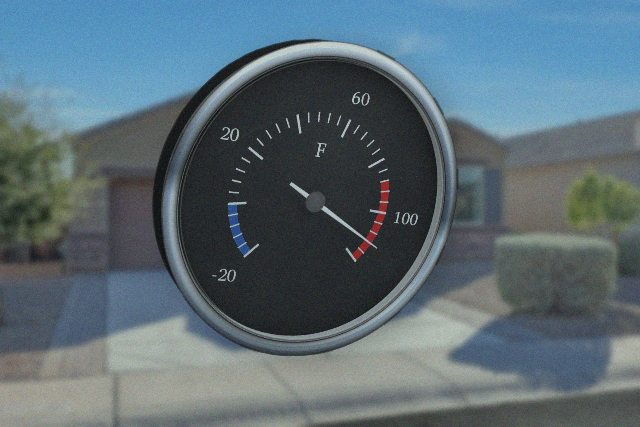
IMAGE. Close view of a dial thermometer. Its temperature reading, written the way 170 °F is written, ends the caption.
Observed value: 112 °F
